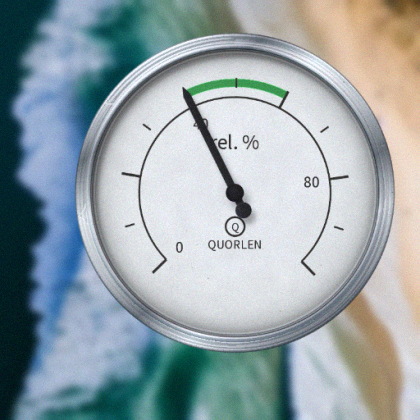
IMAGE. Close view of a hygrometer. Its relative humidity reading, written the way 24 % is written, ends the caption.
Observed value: 40 %
